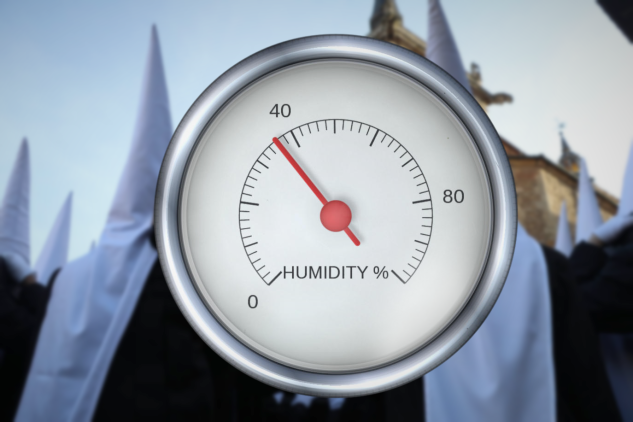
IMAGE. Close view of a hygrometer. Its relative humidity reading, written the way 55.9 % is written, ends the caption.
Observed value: 36 %
